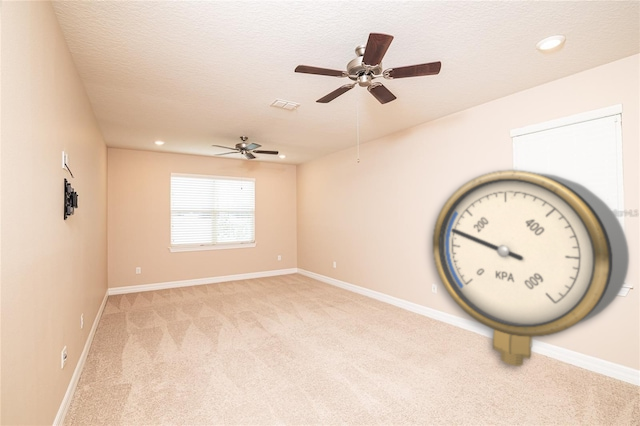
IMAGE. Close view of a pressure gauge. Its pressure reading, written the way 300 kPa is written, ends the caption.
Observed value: 140 kPa
